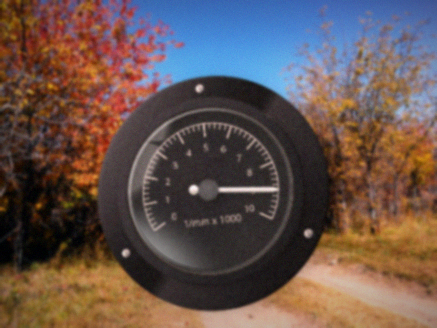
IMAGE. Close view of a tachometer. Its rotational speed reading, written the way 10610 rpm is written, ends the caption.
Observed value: 9000 rpm
